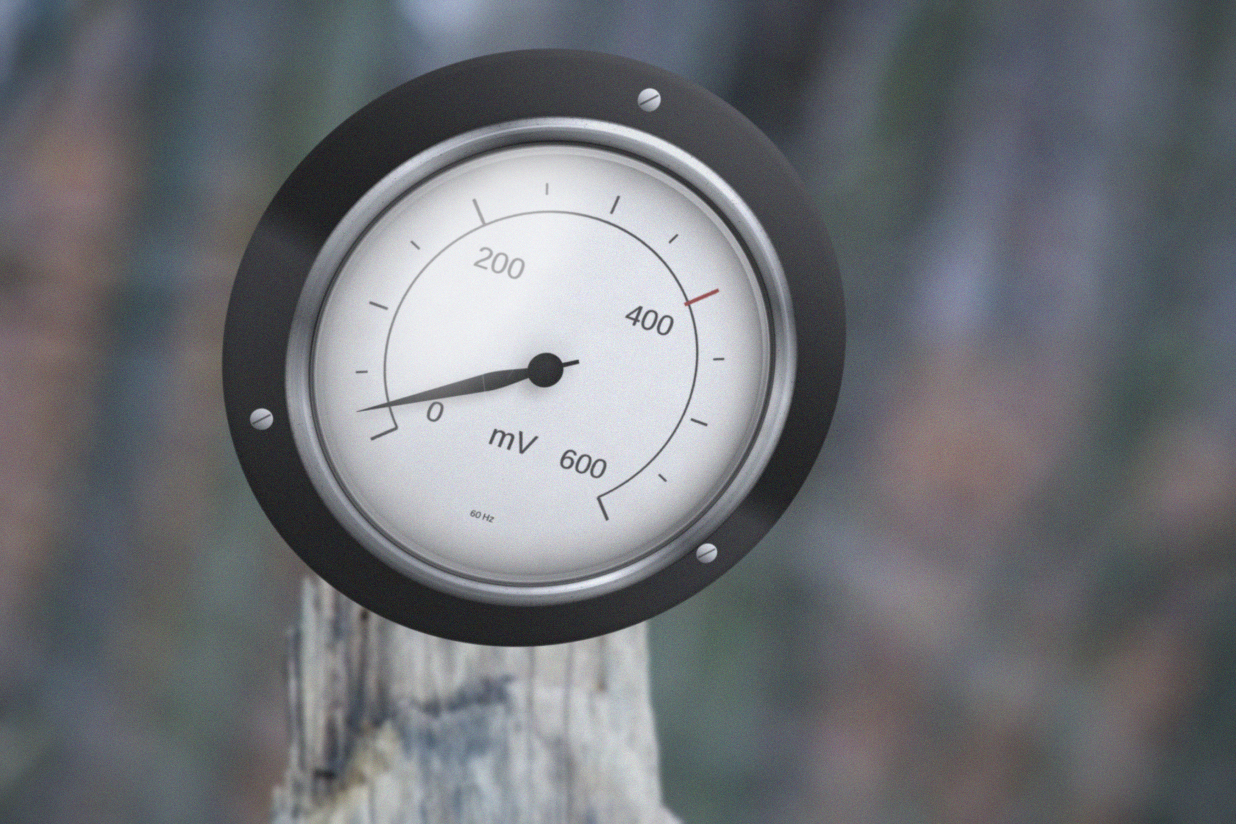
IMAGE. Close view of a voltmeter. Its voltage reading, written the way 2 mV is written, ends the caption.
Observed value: 25 mV
